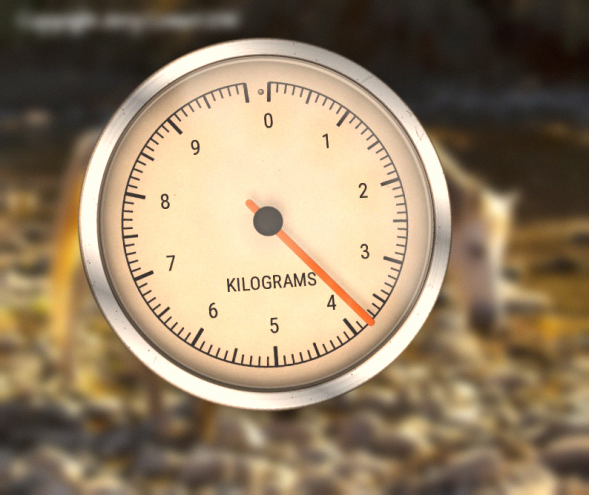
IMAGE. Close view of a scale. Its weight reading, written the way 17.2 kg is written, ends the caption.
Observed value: 3.8 kg
